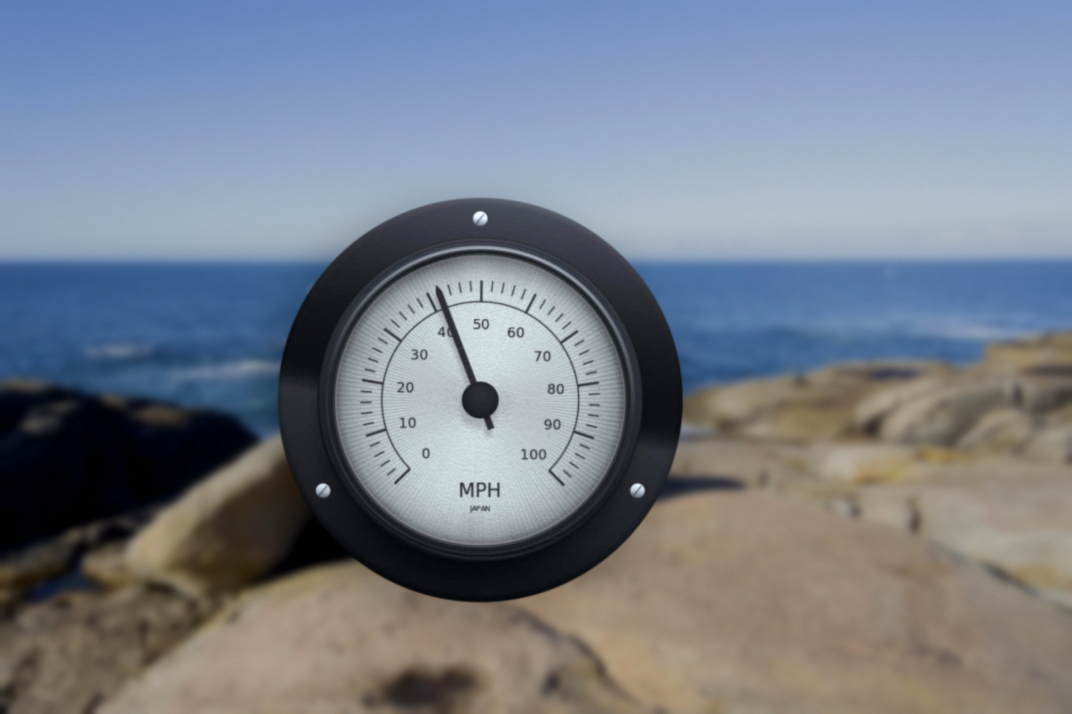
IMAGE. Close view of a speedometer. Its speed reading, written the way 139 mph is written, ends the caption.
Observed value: 42 mph
